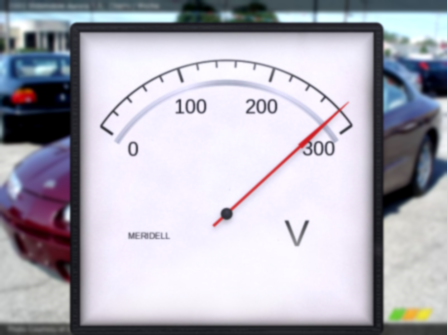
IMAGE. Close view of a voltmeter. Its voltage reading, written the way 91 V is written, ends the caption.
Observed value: 280 V
